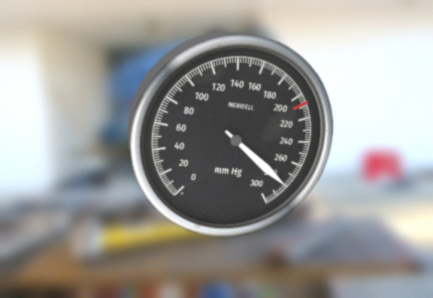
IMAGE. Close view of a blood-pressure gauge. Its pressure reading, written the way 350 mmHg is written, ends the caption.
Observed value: 280 mmHg
